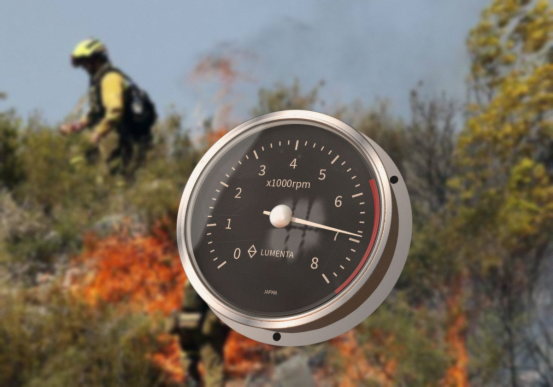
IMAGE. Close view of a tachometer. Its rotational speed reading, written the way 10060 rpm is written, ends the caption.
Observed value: 6900 rpm
